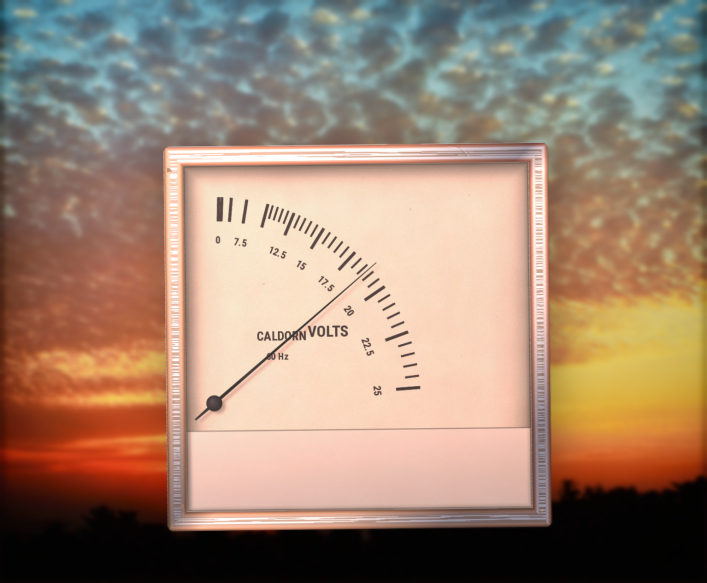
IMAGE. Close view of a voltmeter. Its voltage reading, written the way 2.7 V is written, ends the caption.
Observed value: 18.75 V
